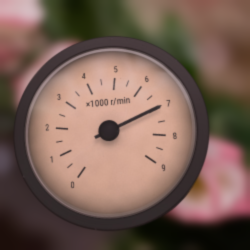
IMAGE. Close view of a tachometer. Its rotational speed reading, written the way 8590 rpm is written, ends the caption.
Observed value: 7000 rpm
